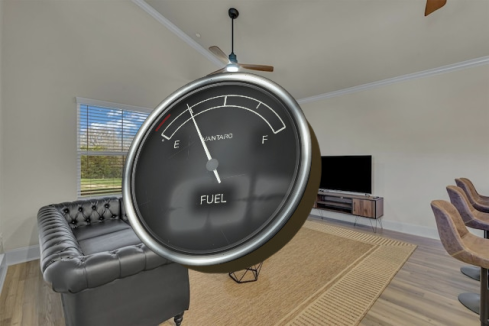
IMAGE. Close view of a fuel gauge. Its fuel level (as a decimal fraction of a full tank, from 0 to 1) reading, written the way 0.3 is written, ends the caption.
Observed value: 0.25
